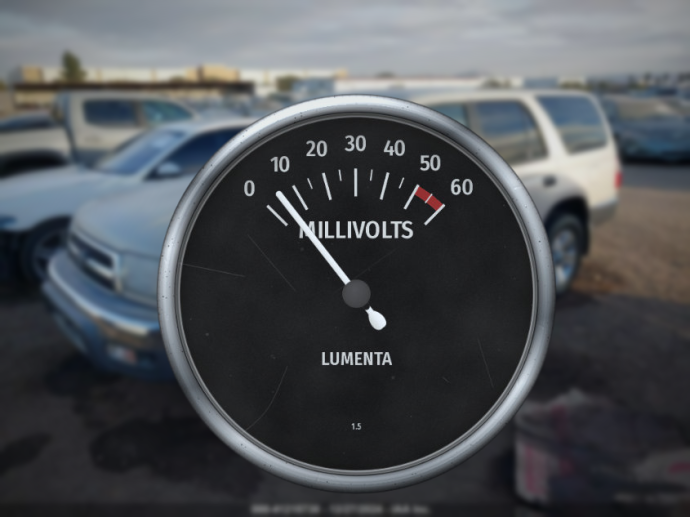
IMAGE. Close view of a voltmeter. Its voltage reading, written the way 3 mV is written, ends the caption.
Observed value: 5 mV
